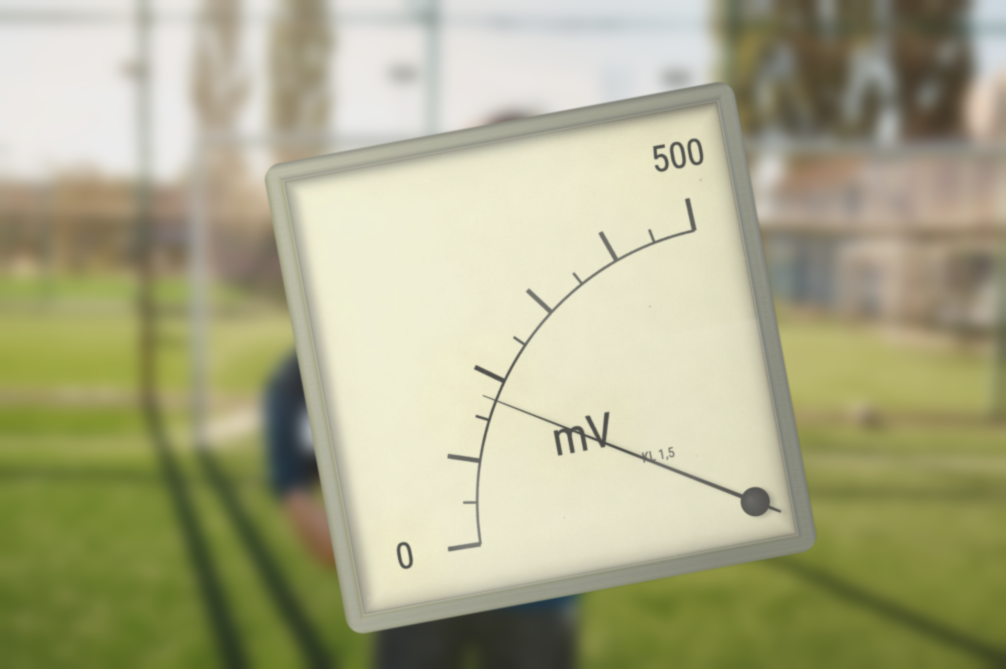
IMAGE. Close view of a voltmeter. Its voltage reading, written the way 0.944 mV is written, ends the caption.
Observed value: 175 mV
